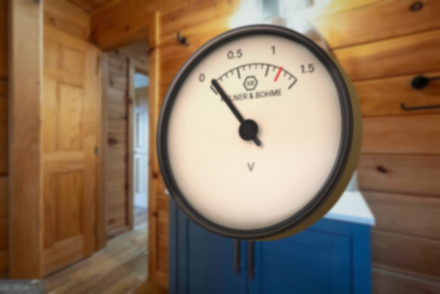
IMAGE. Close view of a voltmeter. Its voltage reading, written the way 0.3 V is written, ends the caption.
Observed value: 0.1 V
